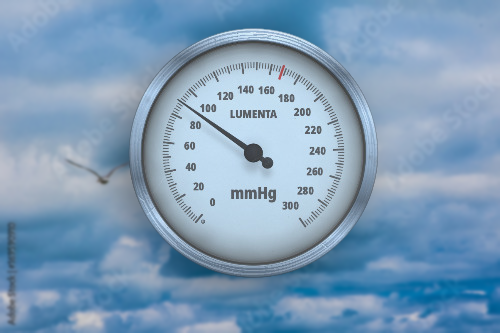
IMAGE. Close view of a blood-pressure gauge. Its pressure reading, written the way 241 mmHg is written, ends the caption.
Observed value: 90 mmHg
